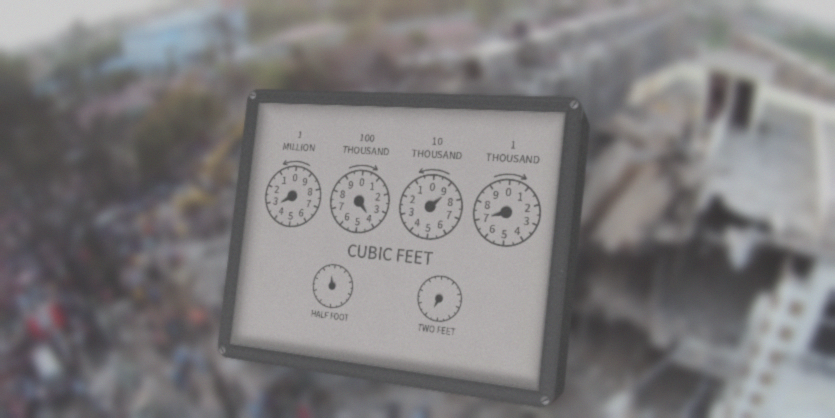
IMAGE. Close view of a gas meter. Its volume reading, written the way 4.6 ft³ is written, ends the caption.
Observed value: 338700 ft³
